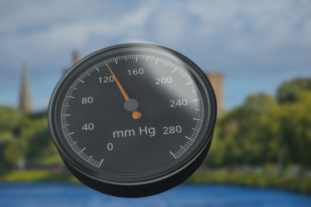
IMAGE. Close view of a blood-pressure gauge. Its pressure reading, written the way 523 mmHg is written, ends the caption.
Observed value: 130 mmHg
